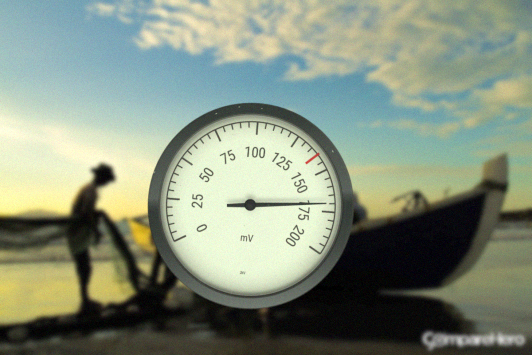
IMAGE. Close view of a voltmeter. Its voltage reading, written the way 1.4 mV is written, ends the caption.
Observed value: 170 mV
